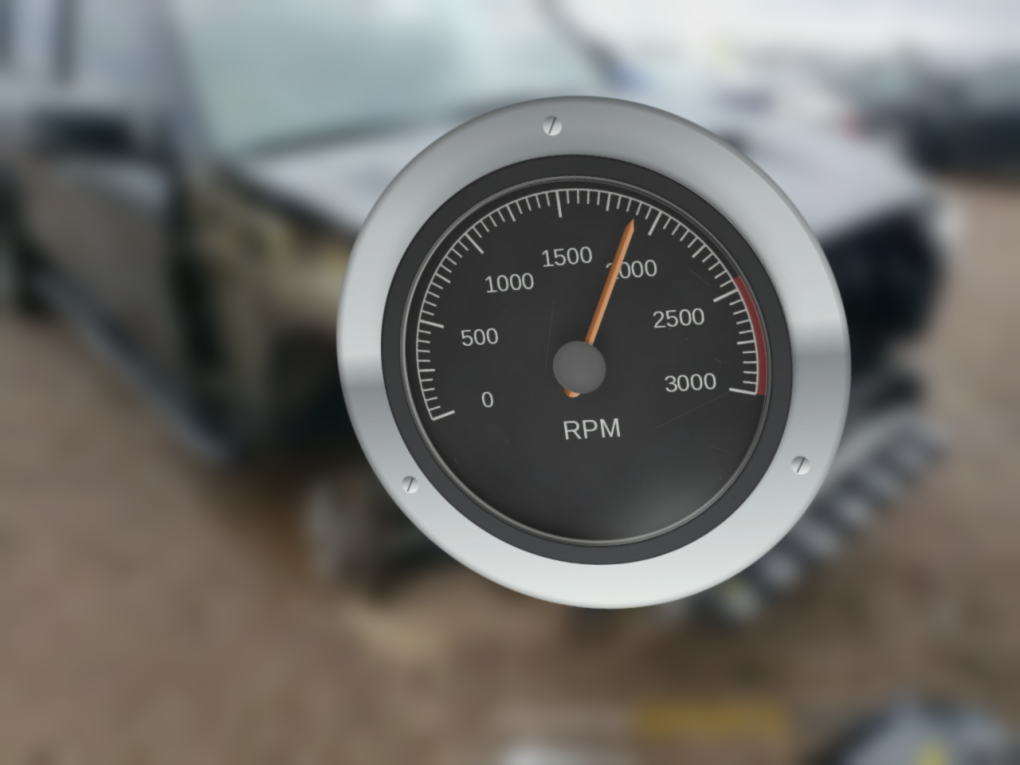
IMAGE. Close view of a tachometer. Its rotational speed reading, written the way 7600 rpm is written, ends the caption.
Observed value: 1900 rpm
